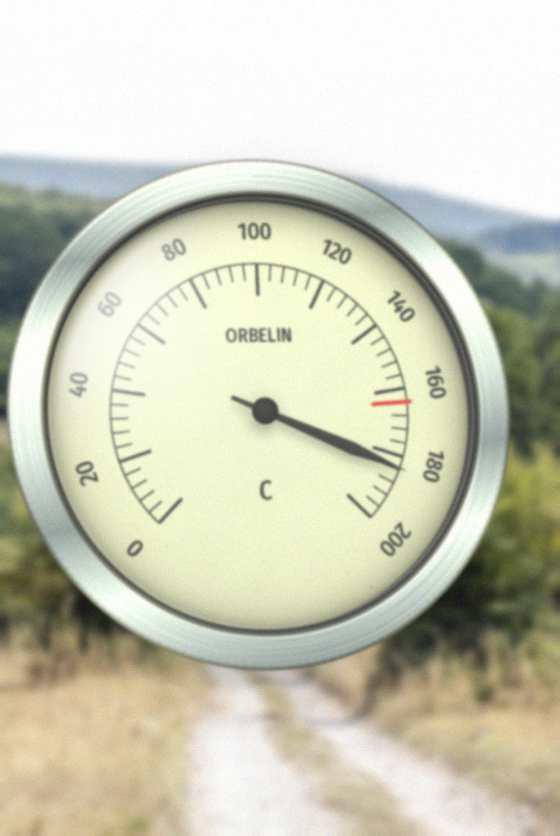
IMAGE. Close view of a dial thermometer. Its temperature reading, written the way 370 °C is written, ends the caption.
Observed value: 184 °C
